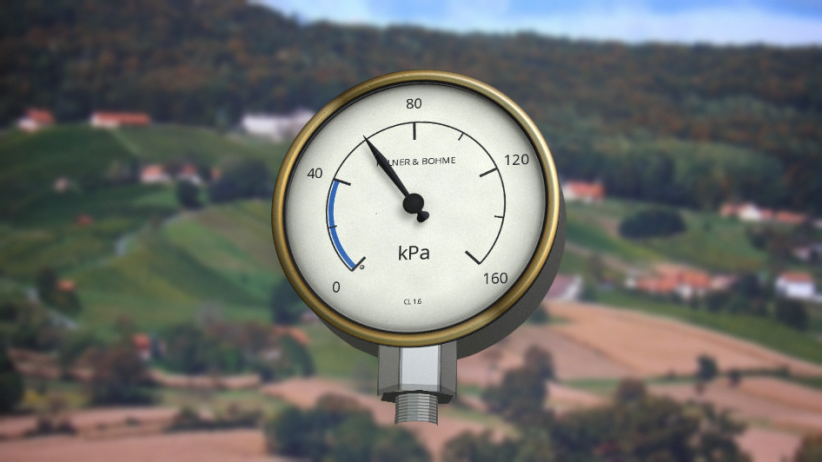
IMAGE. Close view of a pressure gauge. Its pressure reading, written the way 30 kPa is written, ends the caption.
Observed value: 60 kPa
